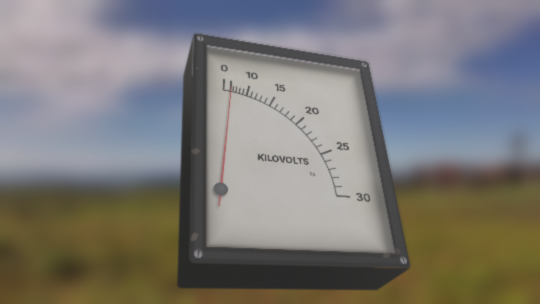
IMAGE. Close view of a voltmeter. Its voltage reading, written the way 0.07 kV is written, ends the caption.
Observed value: 5 kV
